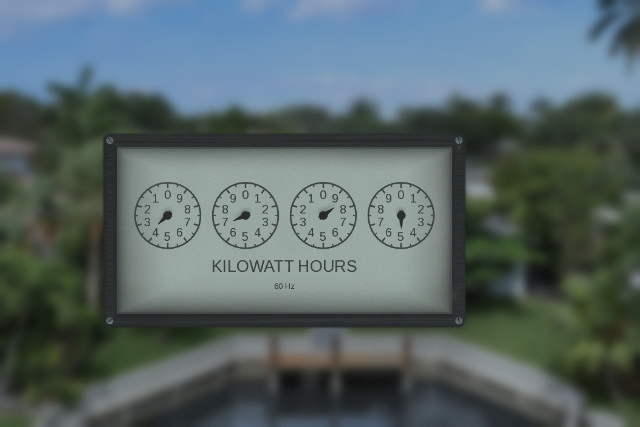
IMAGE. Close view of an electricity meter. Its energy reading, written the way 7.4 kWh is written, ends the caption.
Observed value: 3685 kWh
